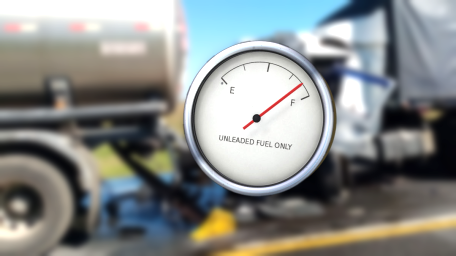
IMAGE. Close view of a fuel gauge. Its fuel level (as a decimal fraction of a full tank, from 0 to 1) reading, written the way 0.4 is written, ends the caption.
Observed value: 0.875
